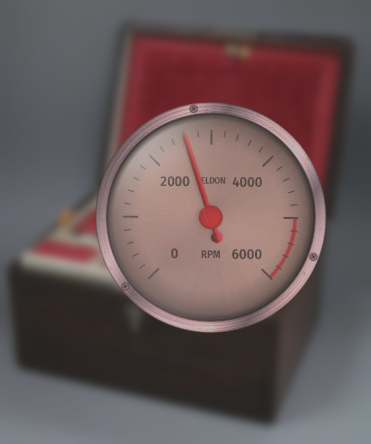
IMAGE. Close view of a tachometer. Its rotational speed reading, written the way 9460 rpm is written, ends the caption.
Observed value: 2600 rpm
